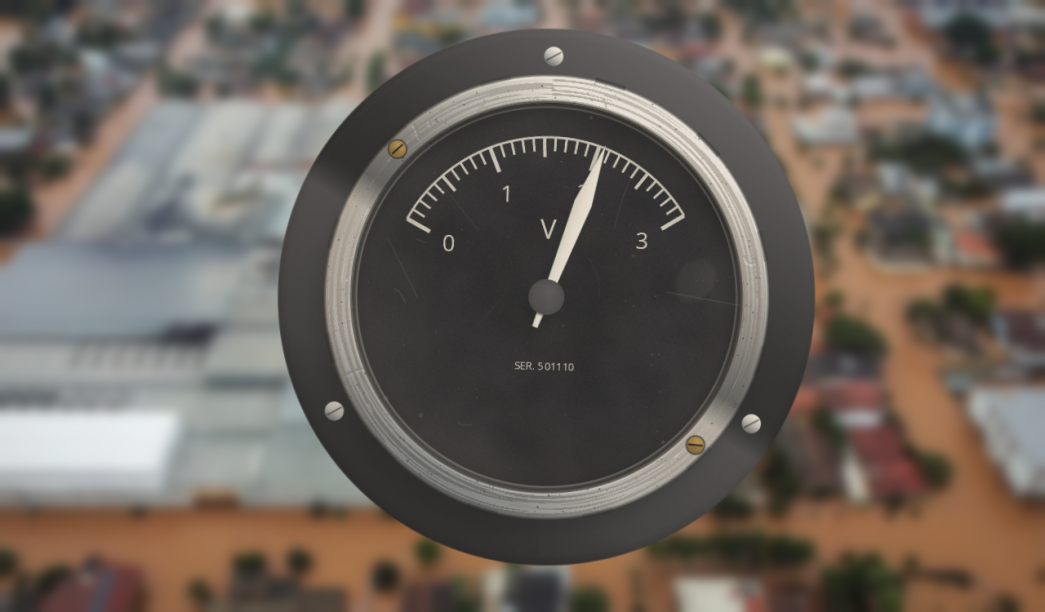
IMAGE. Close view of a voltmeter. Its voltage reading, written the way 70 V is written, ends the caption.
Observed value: 2.05 V
